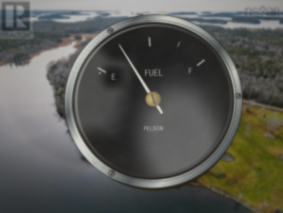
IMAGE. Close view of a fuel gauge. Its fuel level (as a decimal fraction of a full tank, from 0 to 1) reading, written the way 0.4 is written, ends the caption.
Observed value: 0.25
